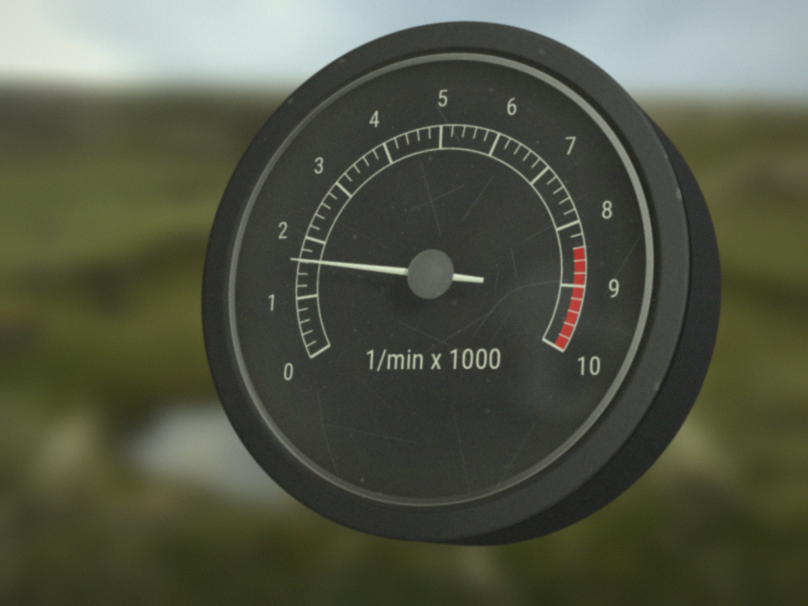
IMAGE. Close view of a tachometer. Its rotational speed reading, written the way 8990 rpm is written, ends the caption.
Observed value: 1600 rpm
